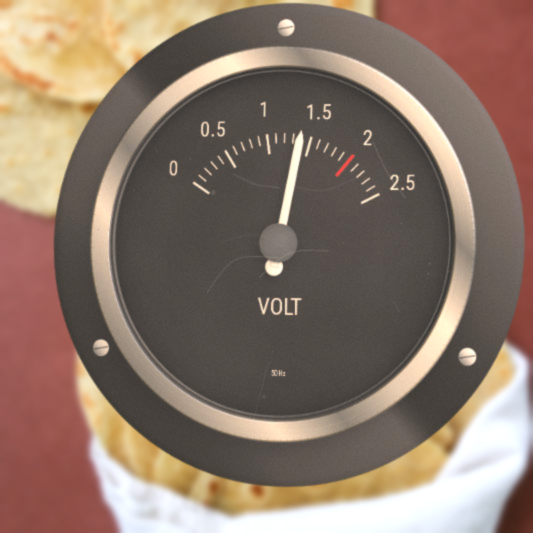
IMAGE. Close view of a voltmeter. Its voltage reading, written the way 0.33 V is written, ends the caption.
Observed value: 1.4 V
